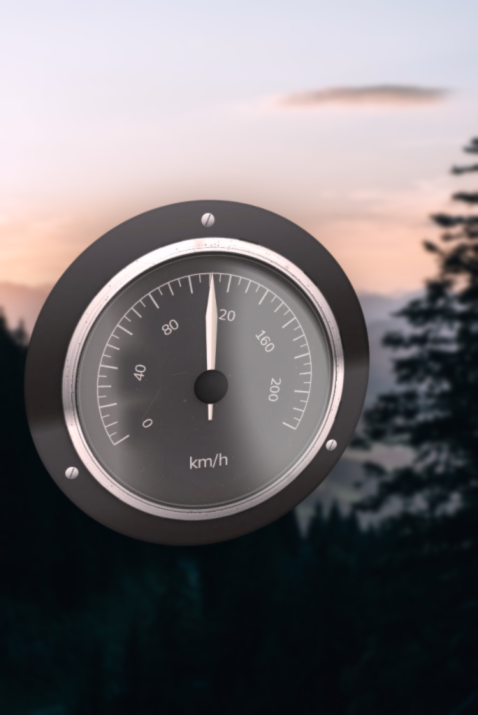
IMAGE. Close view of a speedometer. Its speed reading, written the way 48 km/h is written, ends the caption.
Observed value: 110 km/h
